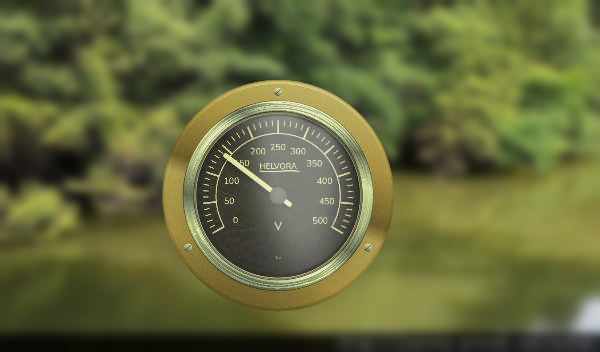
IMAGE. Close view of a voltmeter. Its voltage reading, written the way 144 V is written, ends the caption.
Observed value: 140 V
